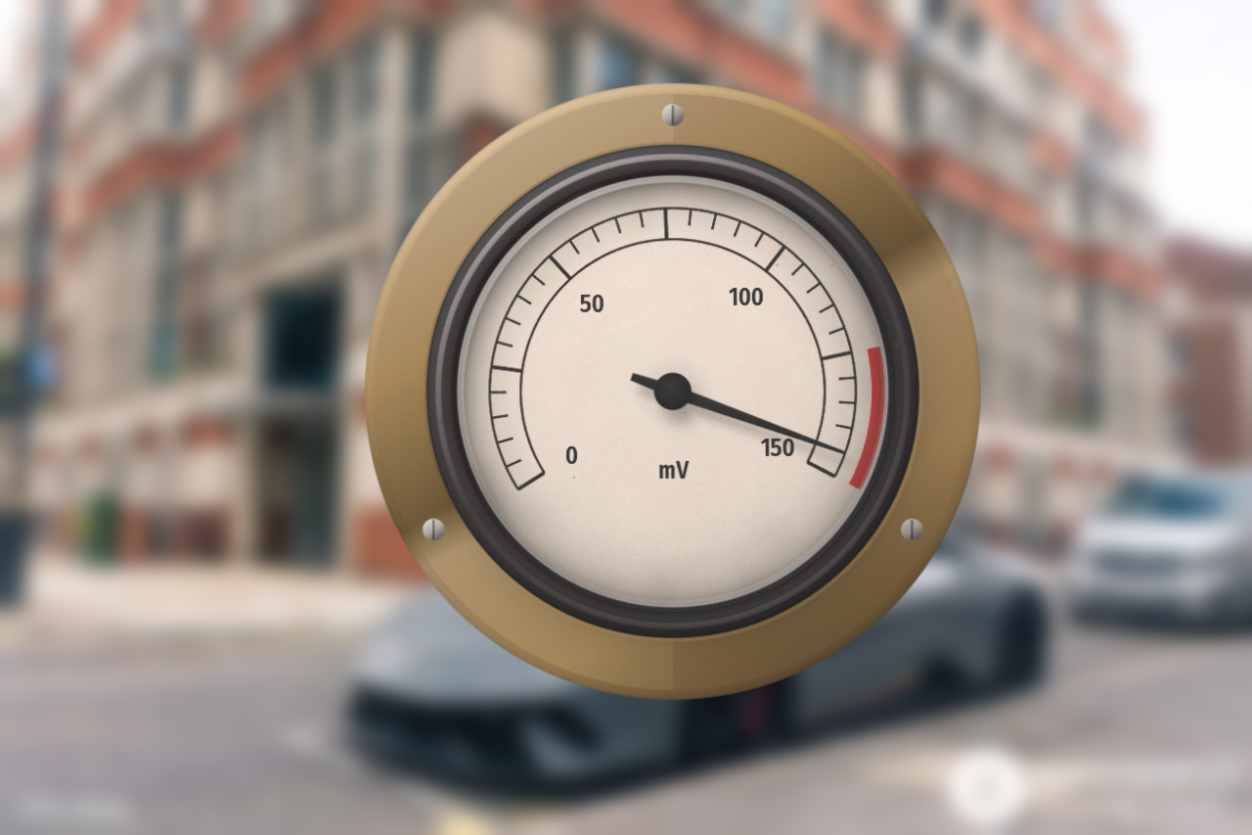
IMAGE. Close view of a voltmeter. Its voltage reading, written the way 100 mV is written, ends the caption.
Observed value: 145 mV
